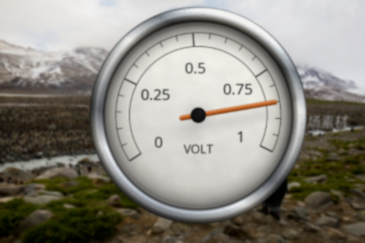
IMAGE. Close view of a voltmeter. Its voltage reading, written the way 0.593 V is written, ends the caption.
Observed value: 0.85 V
